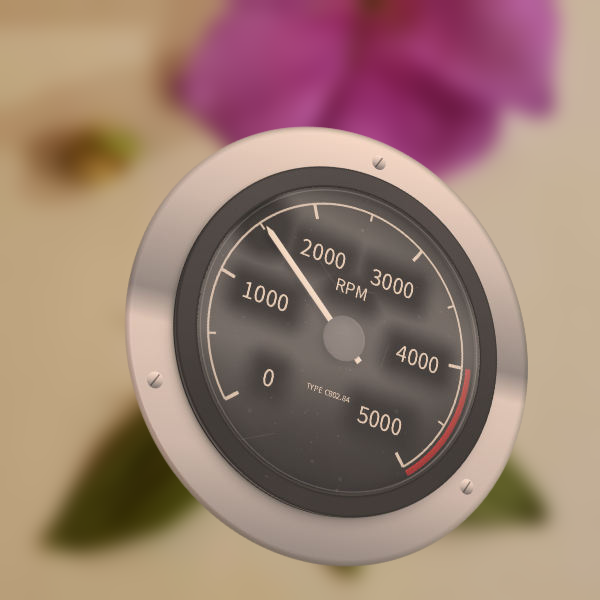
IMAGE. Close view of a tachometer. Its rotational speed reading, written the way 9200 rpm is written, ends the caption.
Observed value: 1500 rpm
